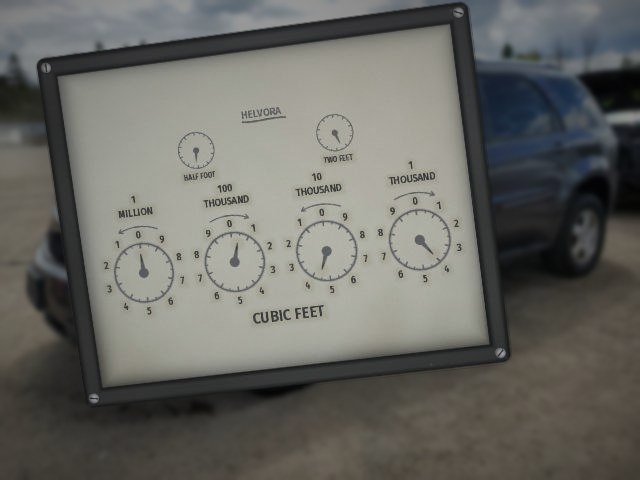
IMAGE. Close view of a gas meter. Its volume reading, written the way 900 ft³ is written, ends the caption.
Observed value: 4400 ft³
